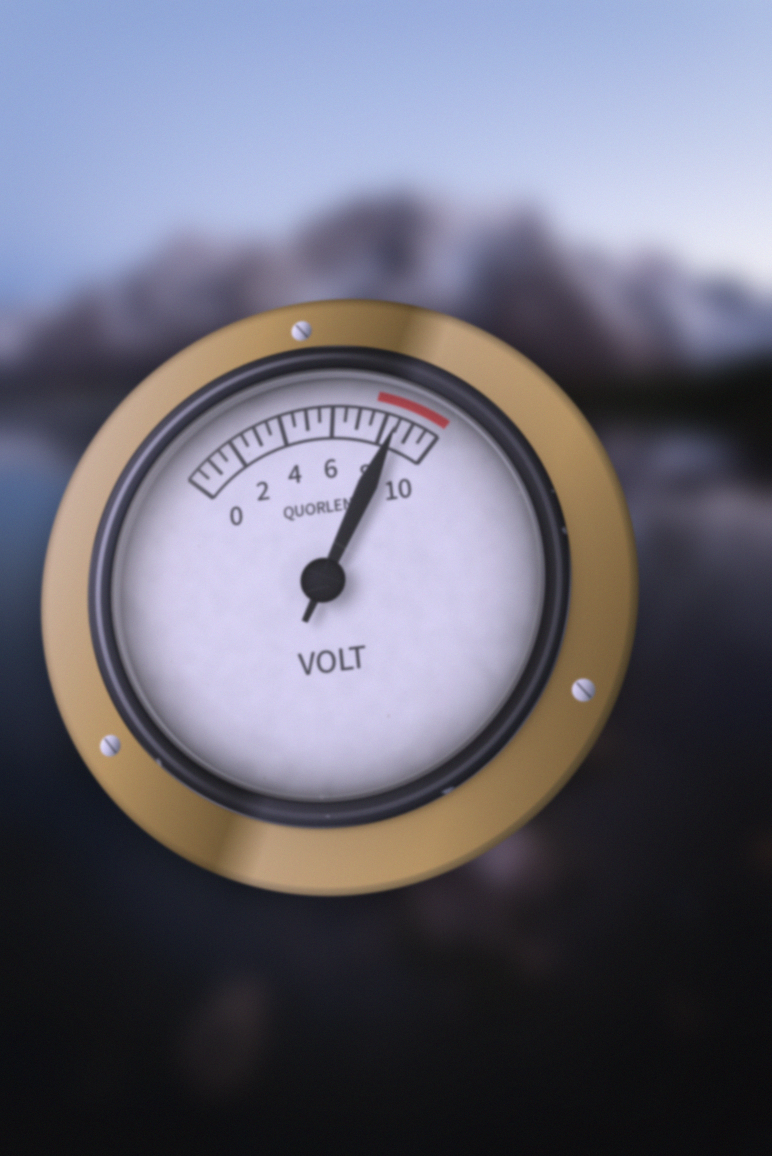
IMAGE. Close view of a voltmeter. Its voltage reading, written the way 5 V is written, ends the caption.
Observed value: 8.5 V
